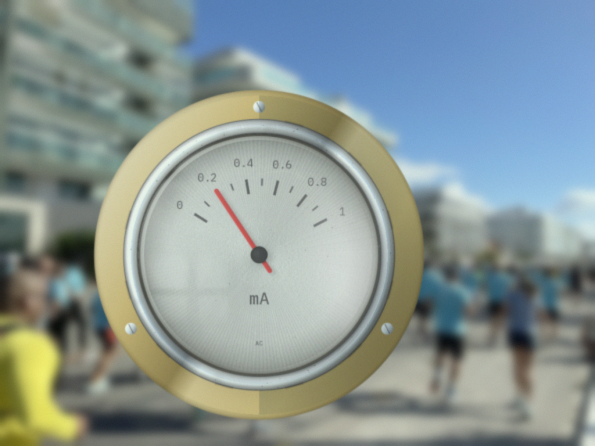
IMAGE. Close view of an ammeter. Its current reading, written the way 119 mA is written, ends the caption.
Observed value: 0.2 mA
